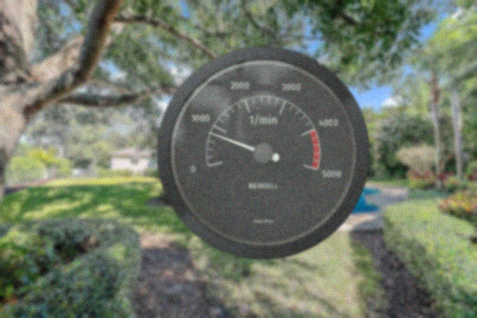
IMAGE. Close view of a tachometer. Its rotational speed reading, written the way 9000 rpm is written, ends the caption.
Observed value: 800 rpm
